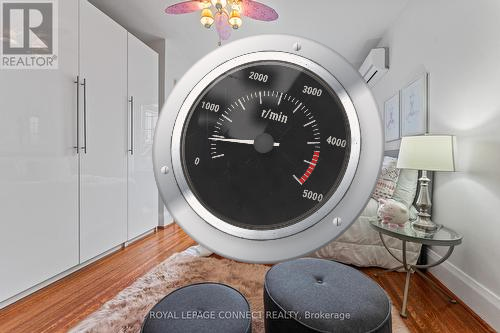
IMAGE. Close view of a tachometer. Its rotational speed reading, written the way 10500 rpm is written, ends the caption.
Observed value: 400 rpm
